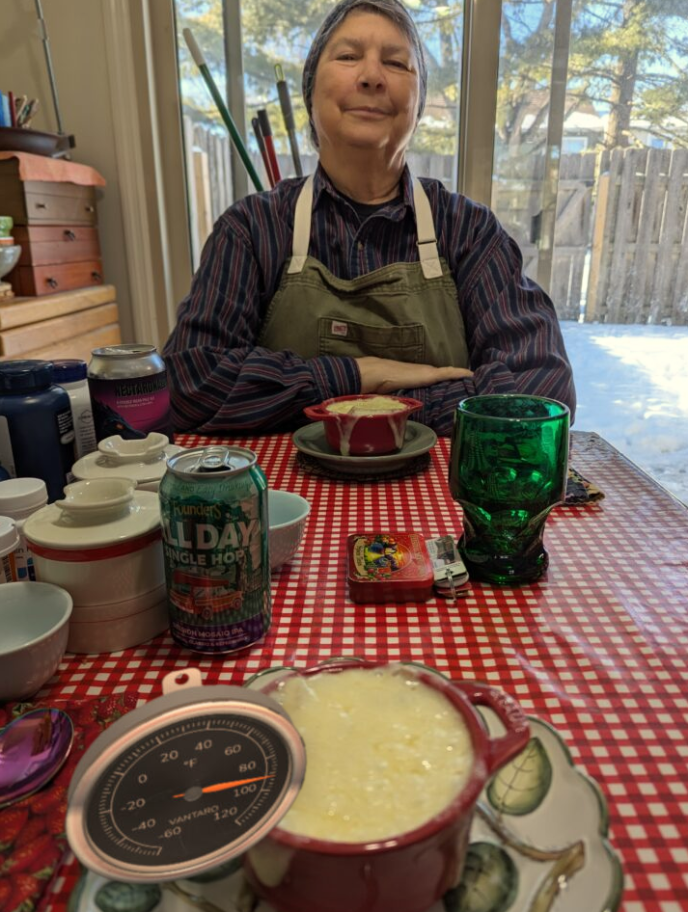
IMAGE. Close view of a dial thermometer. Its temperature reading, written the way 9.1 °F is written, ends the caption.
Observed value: 90 °F
